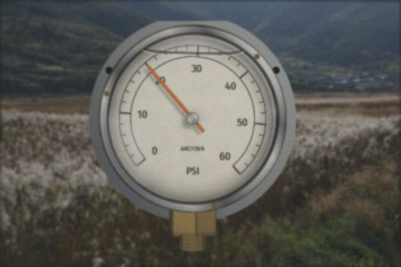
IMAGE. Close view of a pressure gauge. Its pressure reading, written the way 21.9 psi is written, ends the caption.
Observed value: 20 psi
